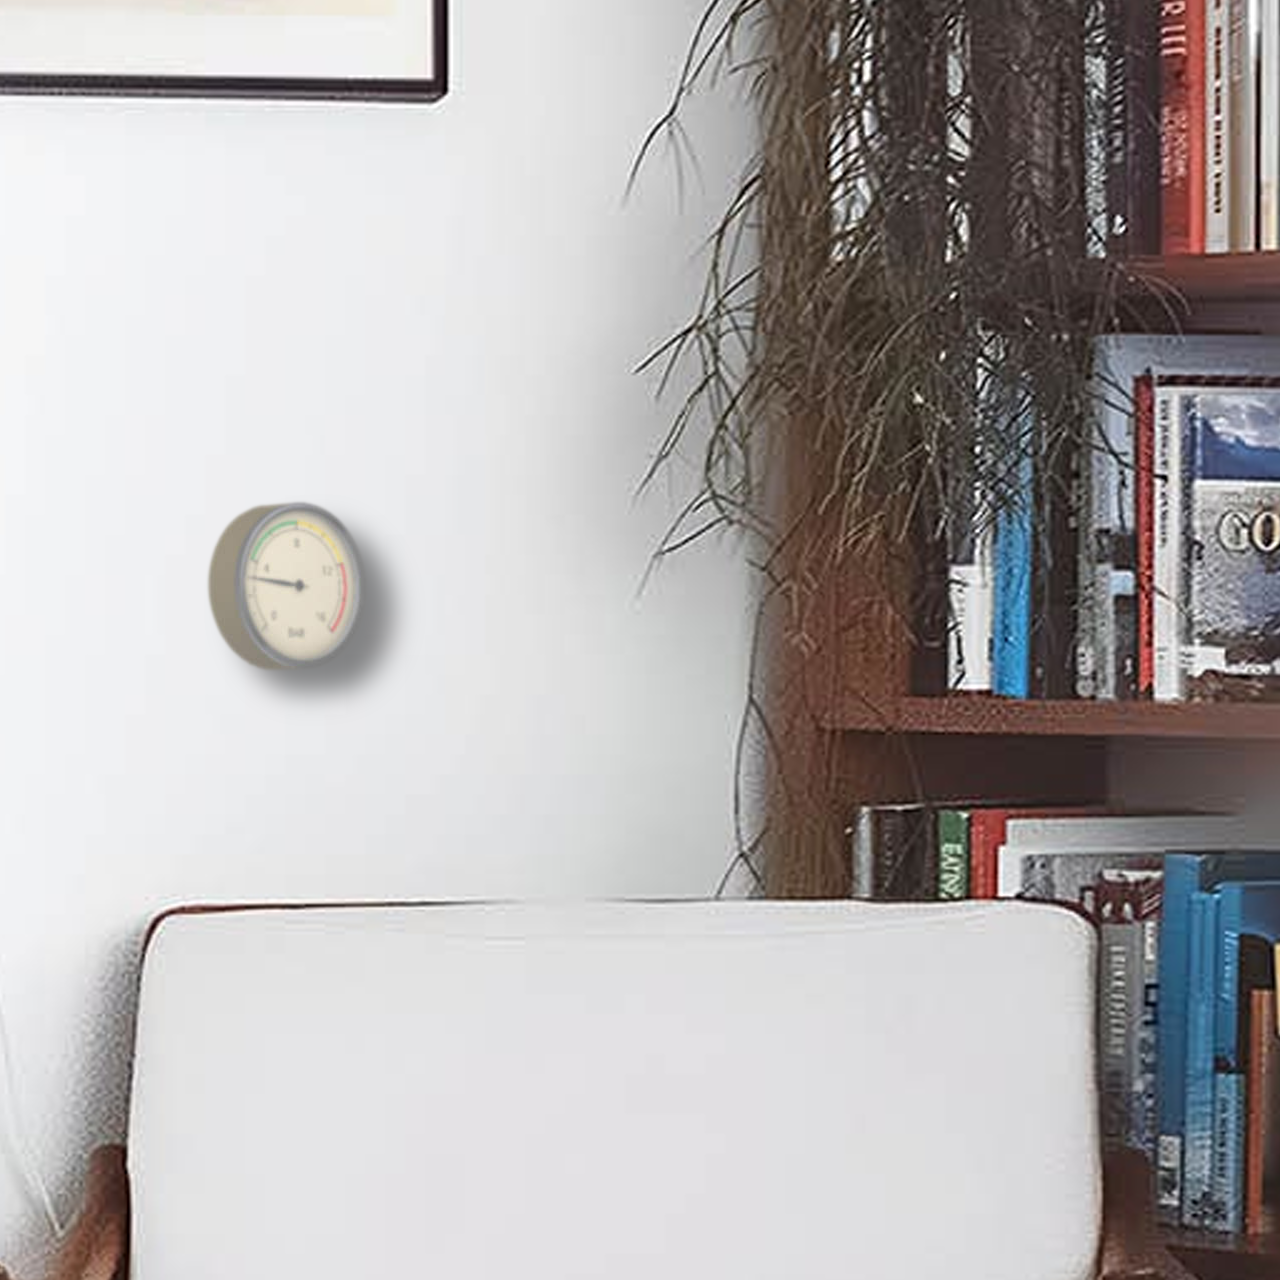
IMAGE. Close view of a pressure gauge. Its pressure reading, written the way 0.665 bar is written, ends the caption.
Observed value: 3 bar
